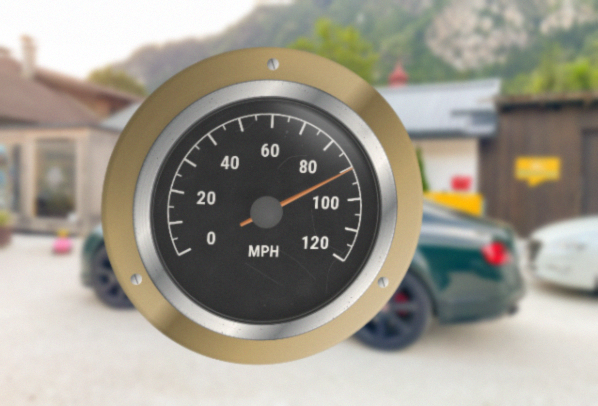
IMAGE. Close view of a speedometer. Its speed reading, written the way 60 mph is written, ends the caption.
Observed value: 90 mph
